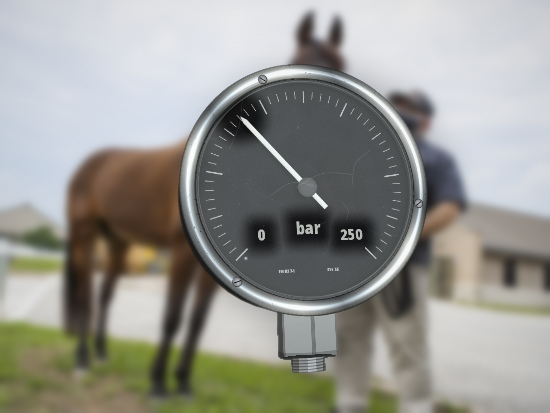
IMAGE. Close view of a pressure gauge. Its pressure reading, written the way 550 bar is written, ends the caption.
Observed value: 85 bar
